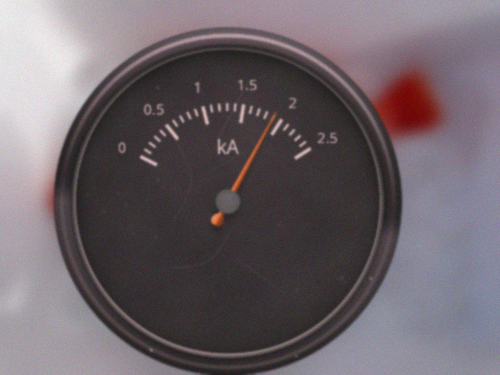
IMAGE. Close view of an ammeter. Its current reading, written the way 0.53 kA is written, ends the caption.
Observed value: 1.9 kA
